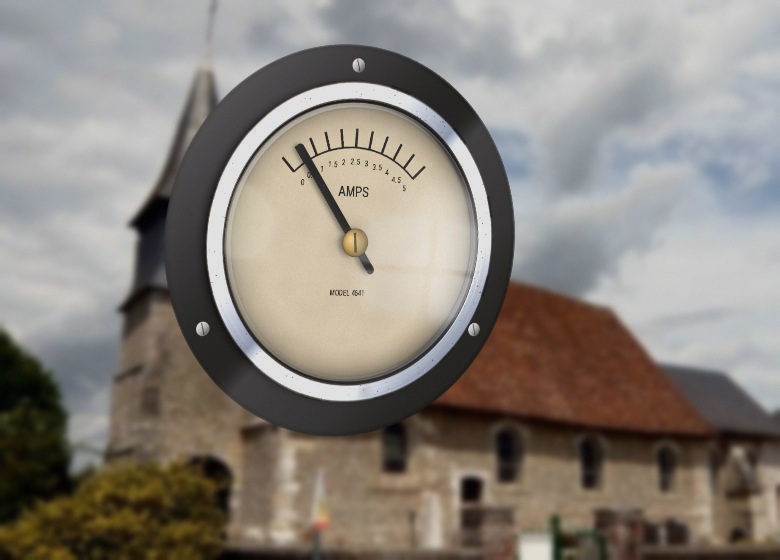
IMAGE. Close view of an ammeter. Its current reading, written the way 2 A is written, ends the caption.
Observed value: 0.5 A
